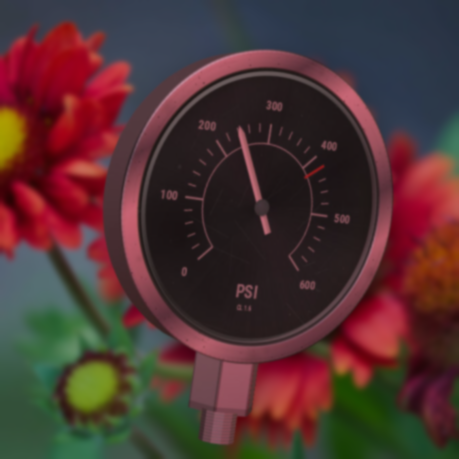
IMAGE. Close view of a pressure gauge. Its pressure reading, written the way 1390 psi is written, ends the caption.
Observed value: 240 psi
